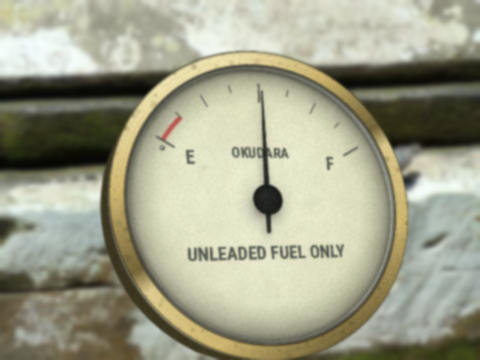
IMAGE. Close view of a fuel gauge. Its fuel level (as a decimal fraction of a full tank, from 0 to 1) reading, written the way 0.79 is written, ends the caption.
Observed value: 0.5
